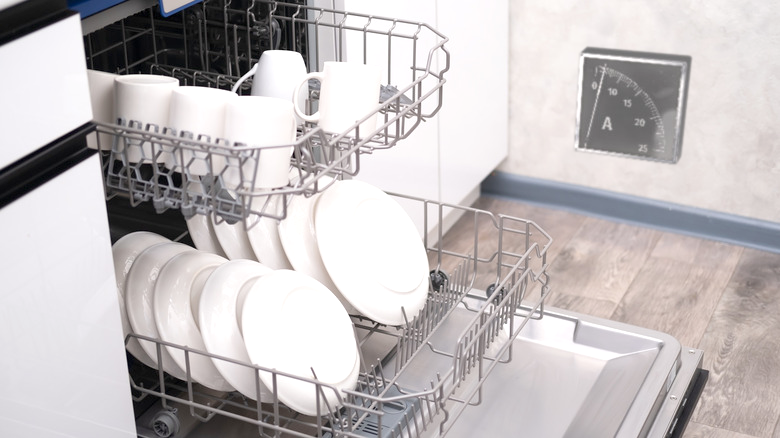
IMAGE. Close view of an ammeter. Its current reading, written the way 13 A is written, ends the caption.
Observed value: 5 A
